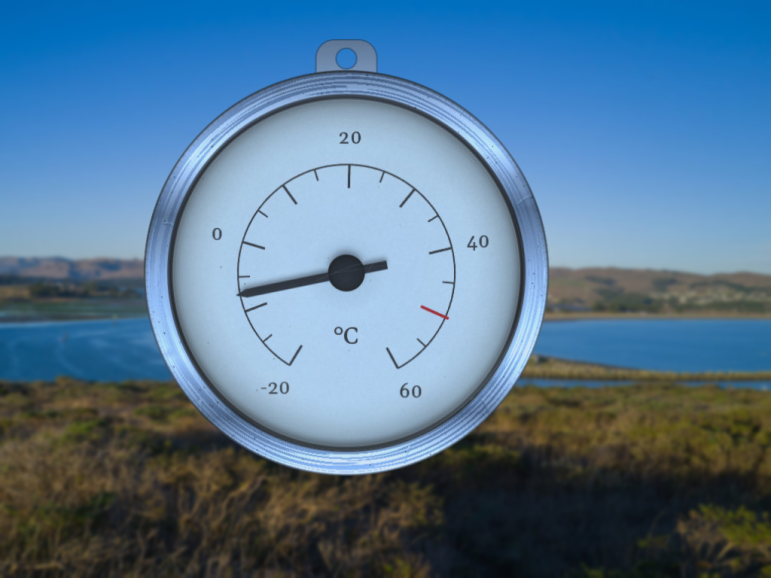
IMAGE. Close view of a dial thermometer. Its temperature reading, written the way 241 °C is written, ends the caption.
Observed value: -7.5 °C
